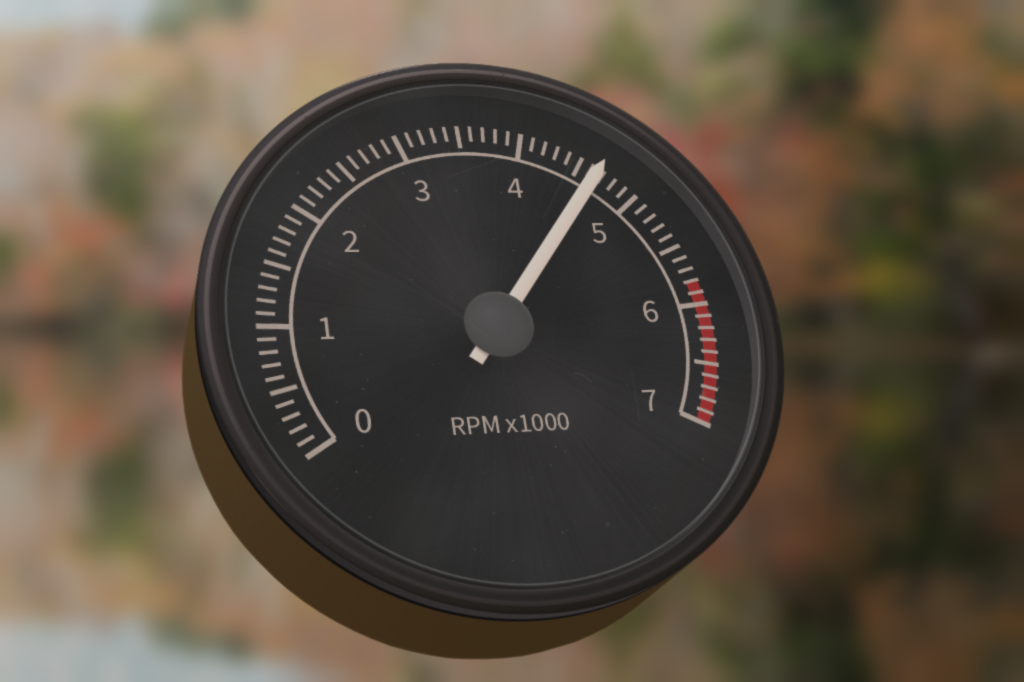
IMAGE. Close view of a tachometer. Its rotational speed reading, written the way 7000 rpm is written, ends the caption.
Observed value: 4650 rpm
